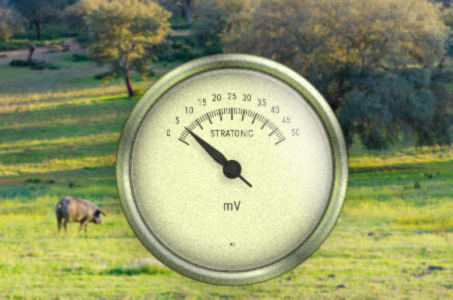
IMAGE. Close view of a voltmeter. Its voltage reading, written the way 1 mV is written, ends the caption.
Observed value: 5 mV
